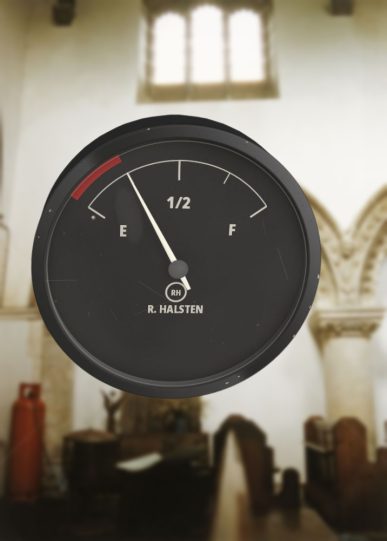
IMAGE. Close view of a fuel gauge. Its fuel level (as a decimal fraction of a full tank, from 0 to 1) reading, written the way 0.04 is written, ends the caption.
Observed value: 0.25
